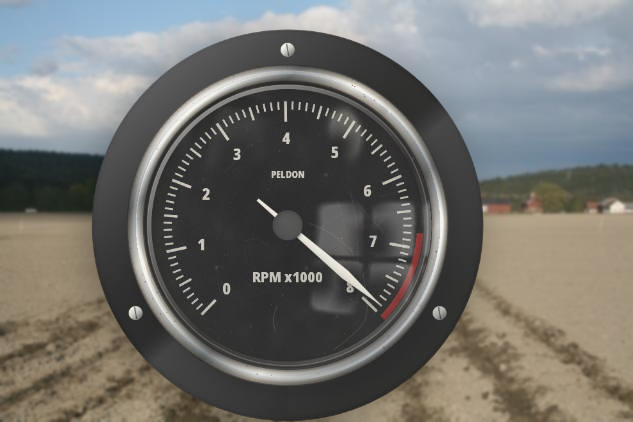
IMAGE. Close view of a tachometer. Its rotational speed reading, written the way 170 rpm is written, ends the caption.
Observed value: 7900 rpm
